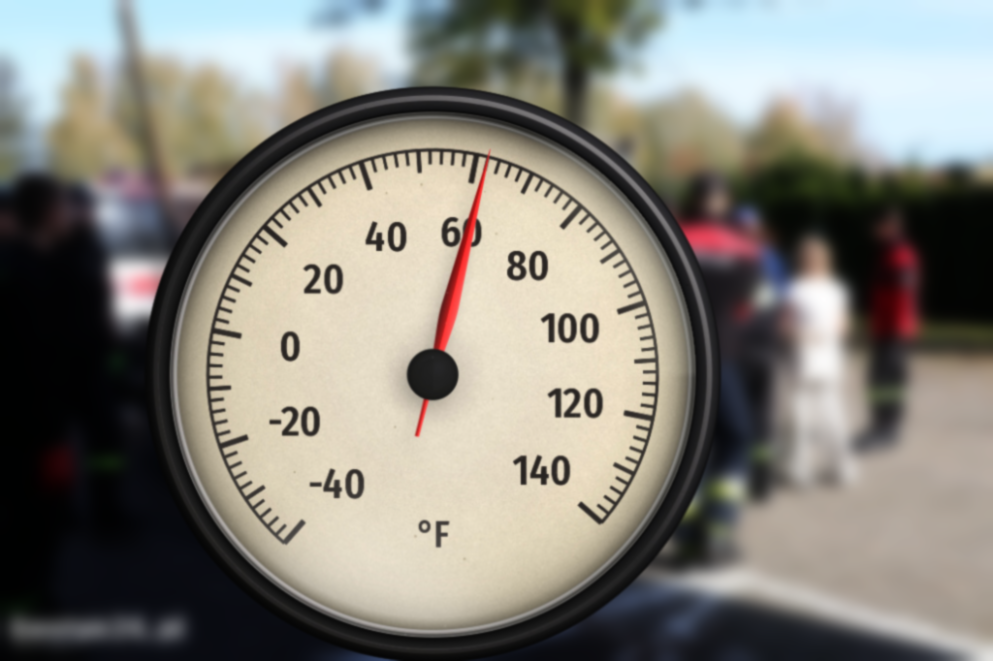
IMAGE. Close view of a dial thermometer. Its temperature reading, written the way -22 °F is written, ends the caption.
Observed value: 62 °F
